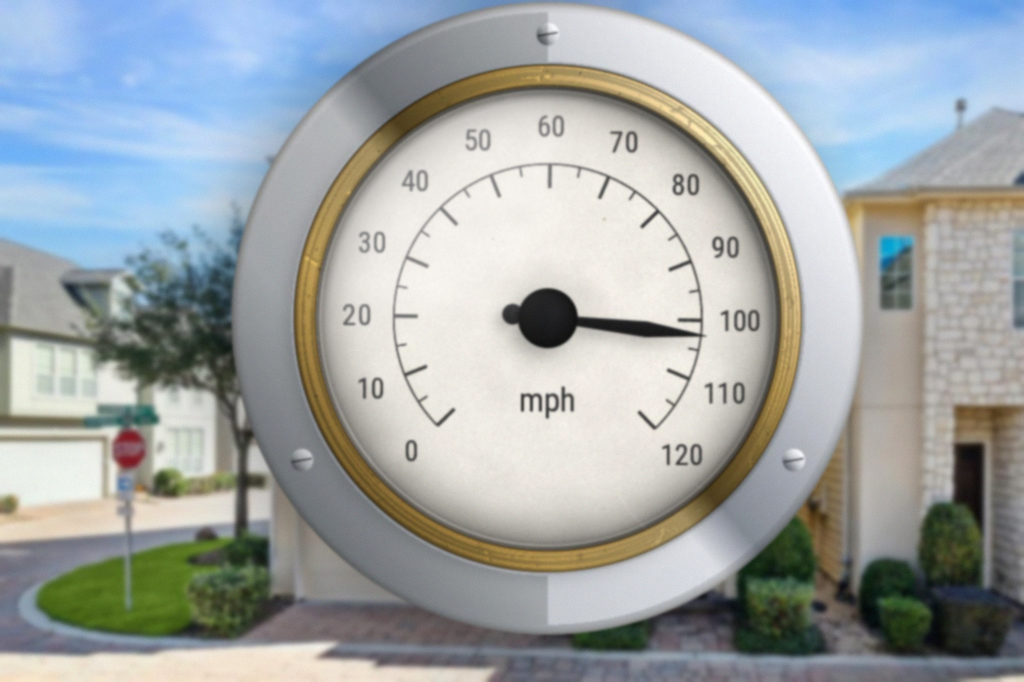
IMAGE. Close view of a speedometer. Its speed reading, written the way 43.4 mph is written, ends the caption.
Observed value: 102.5 mph
